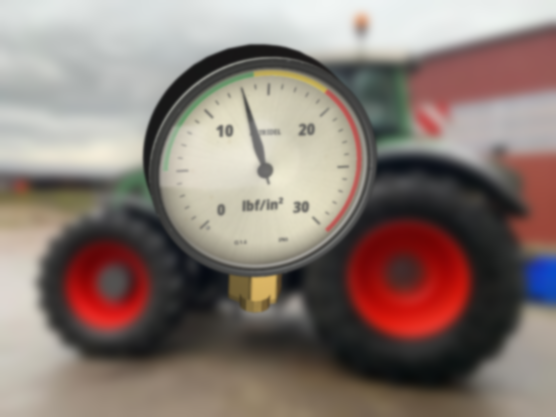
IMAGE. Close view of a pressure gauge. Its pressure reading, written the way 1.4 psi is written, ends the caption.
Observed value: 13 psi
